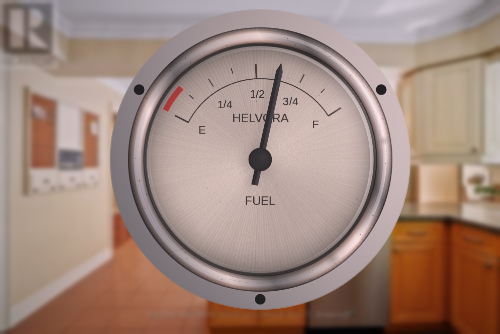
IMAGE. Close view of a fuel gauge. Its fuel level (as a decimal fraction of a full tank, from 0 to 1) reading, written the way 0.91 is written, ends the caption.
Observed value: 0.625
